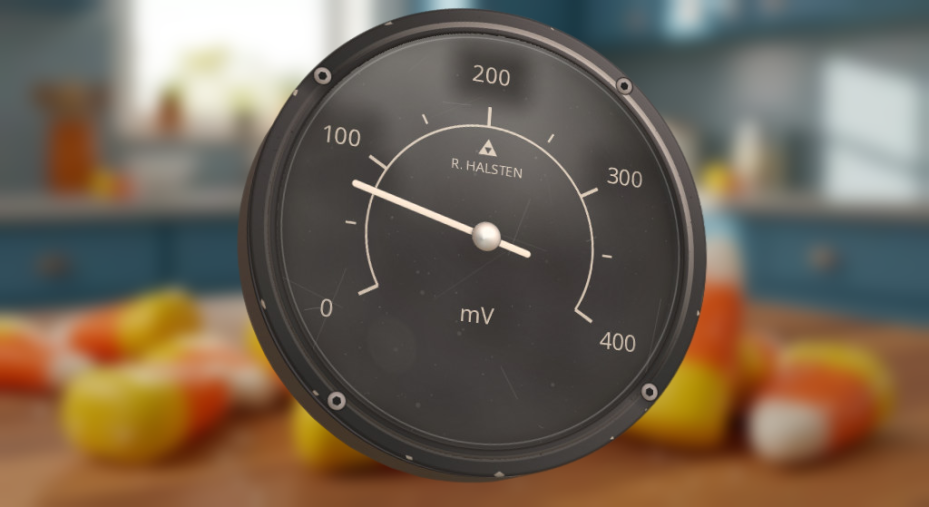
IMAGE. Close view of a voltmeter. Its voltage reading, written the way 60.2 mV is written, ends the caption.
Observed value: 75 mV
